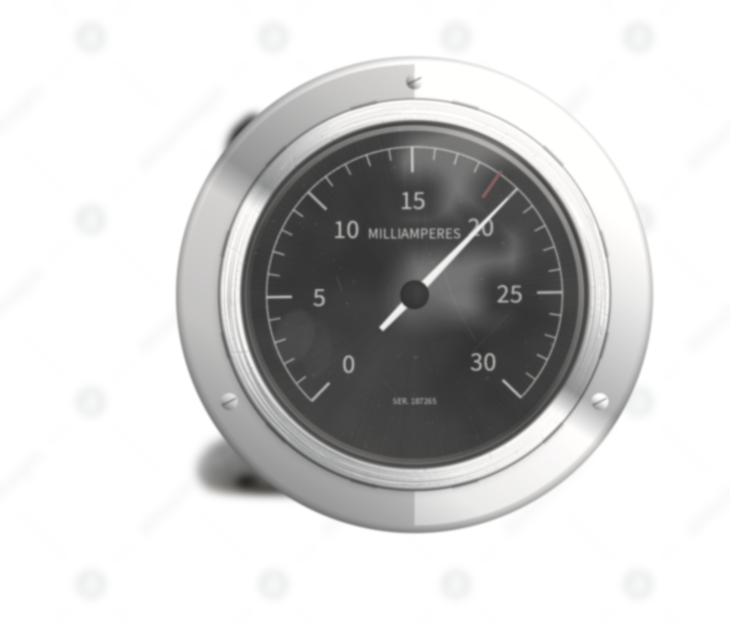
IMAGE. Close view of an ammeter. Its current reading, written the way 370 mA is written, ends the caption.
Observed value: 20 mA
